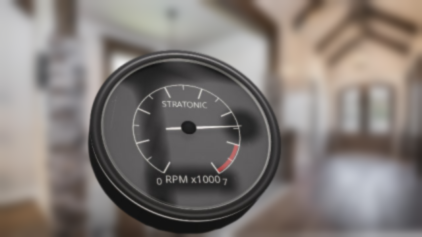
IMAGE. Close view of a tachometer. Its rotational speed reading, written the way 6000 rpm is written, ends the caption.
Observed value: 5500 rpm
